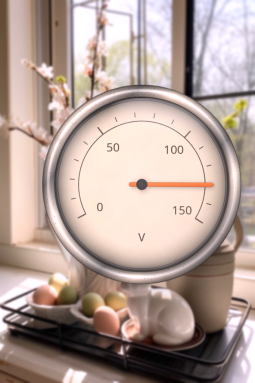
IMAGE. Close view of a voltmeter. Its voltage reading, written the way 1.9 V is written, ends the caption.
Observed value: 130 V
